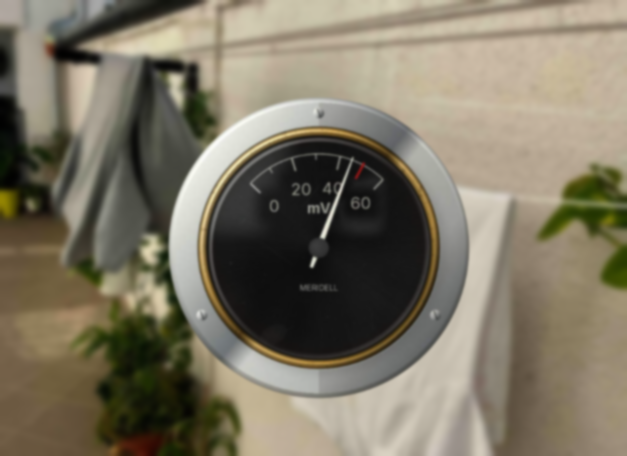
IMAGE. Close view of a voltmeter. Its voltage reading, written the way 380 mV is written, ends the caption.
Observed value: 45 mV
